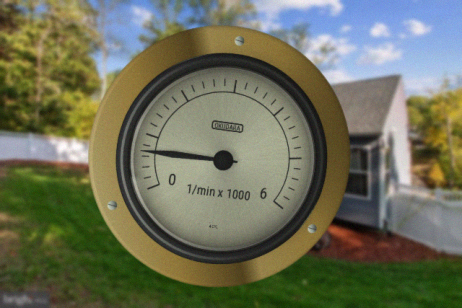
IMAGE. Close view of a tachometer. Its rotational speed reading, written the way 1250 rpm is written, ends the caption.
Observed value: 700 rpm
